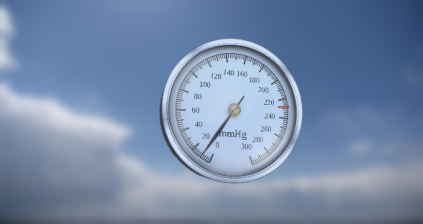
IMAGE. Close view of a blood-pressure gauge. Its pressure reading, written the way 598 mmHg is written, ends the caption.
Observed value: 10 mmHg
